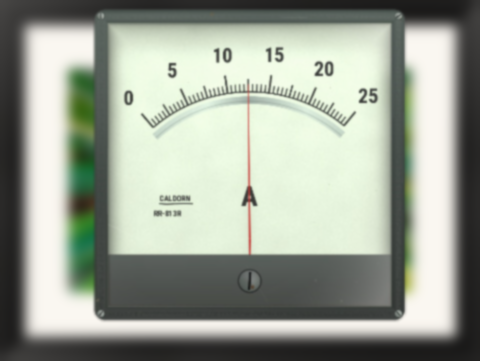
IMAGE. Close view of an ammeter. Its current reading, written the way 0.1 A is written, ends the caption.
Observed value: 12.5 A
